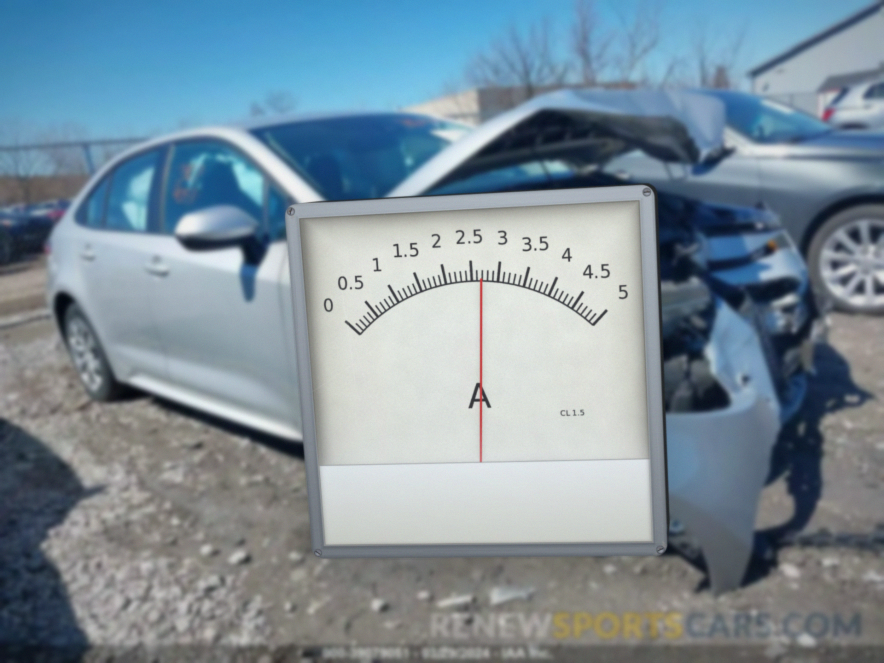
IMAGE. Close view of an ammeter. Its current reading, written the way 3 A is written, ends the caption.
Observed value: 2.7 A
